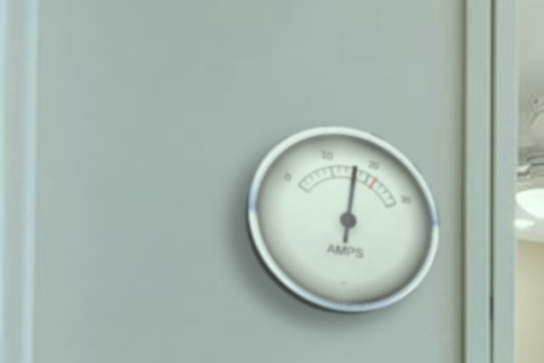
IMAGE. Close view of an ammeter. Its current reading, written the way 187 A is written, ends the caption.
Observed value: 16 A
